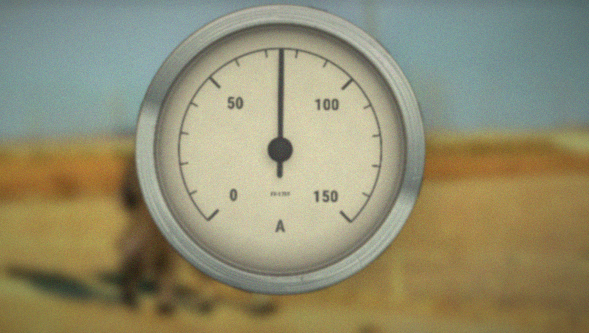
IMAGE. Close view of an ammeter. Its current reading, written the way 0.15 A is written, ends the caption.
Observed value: 75 A
